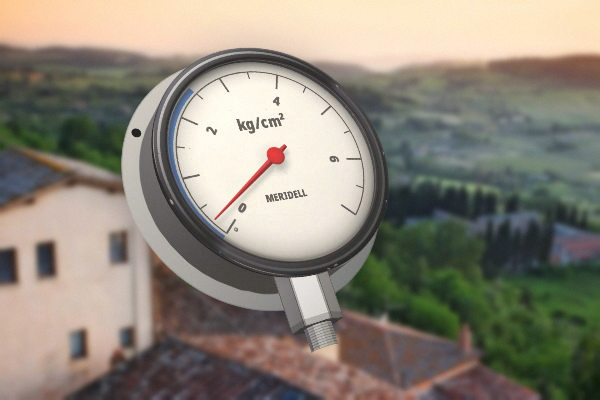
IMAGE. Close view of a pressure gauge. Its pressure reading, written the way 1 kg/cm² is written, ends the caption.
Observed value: 0.25 kg/cm²
